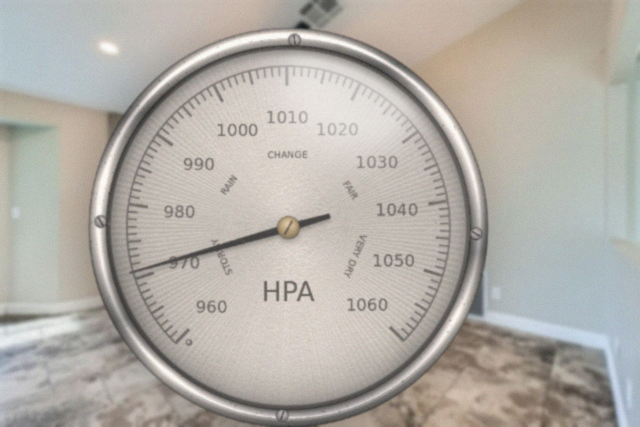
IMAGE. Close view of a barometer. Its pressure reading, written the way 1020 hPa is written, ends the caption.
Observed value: 971 hPa
